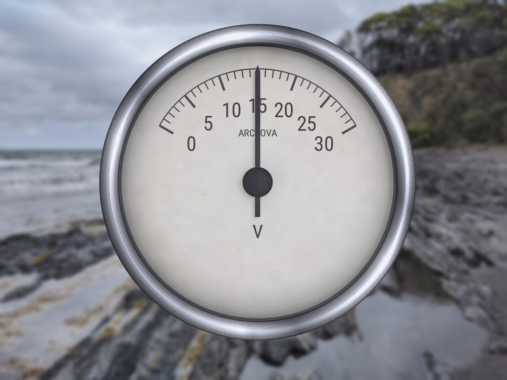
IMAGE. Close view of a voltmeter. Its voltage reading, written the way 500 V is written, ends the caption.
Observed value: 15 V
